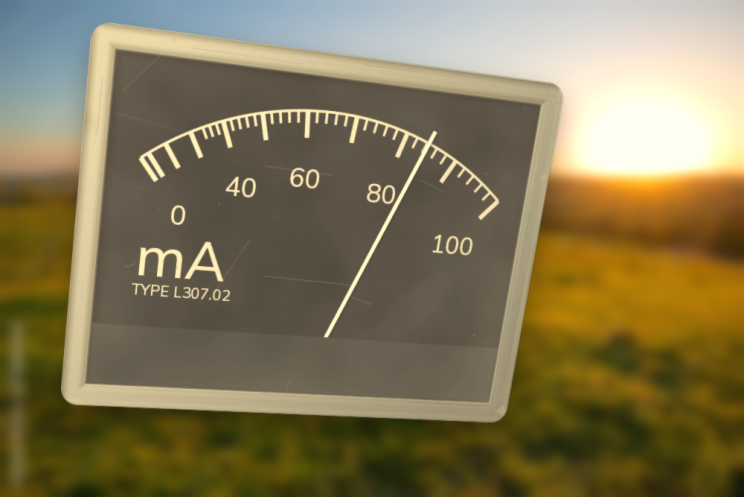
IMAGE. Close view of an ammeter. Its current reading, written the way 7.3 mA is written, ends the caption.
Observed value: 84 mA
